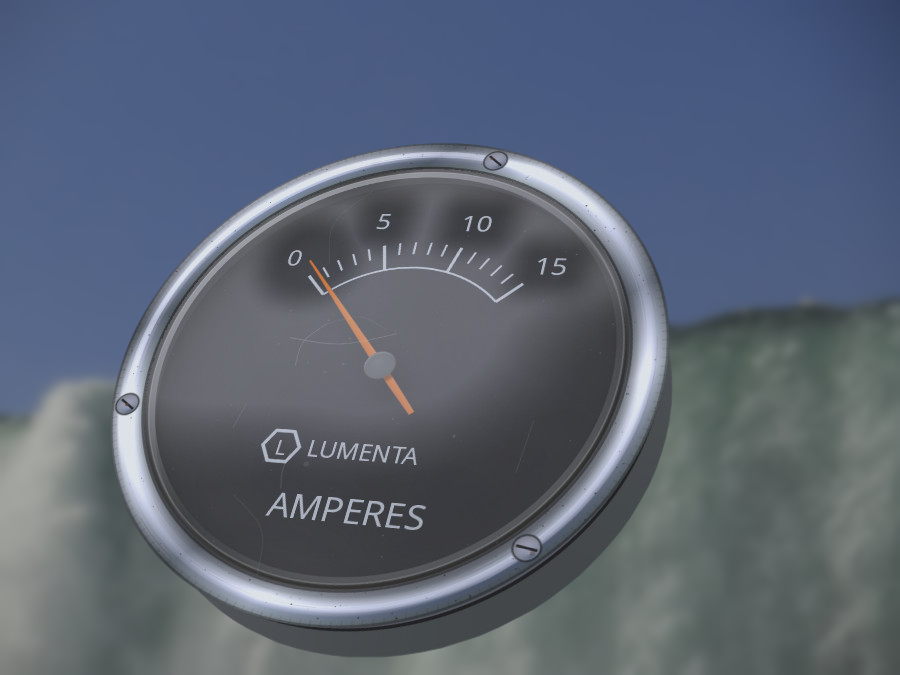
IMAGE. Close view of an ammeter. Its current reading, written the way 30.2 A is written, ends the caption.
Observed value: 0.5 A
